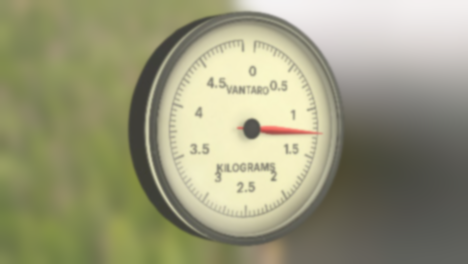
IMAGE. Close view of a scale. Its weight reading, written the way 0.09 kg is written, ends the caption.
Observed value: 1.25 kg
